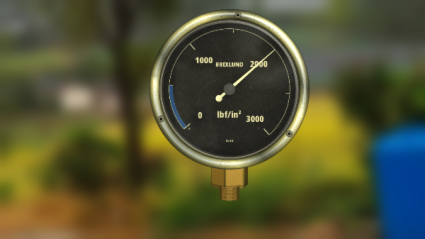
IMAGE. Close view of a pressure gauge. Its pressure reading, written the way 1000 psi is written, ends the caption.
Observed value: 2000 psi
